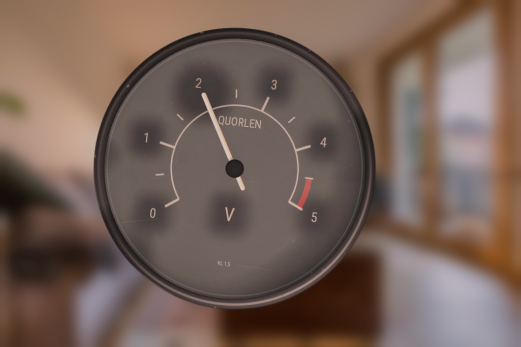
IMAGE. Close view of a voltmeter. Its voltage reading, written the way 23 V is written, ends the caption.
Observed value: 2 V
